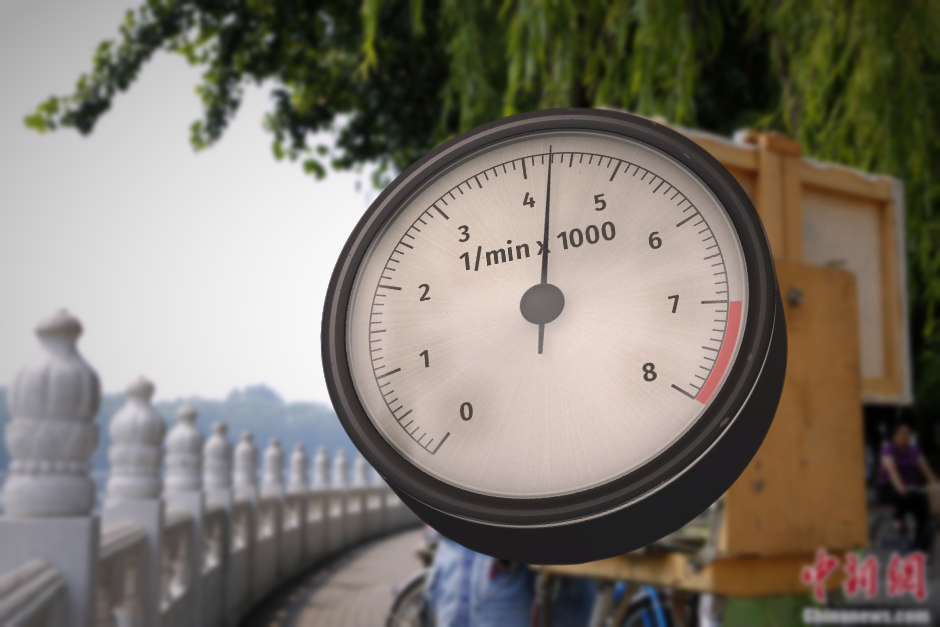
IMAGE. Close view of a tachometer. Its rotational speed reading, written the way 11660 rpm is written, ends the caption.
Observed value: 4300 rpm
